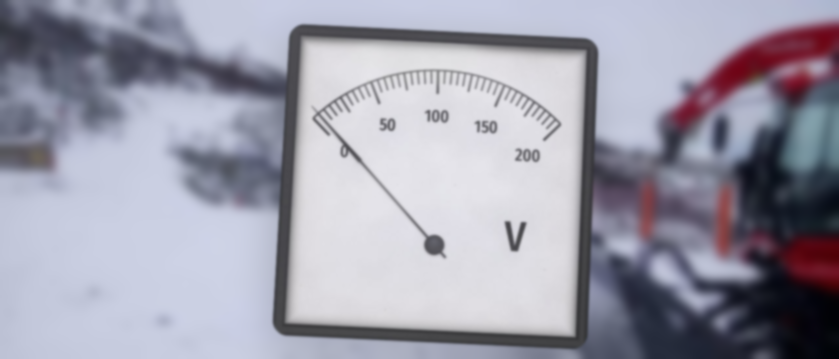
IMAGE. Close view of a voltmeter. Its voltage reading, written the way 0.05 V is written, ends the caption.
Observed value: 5 V
